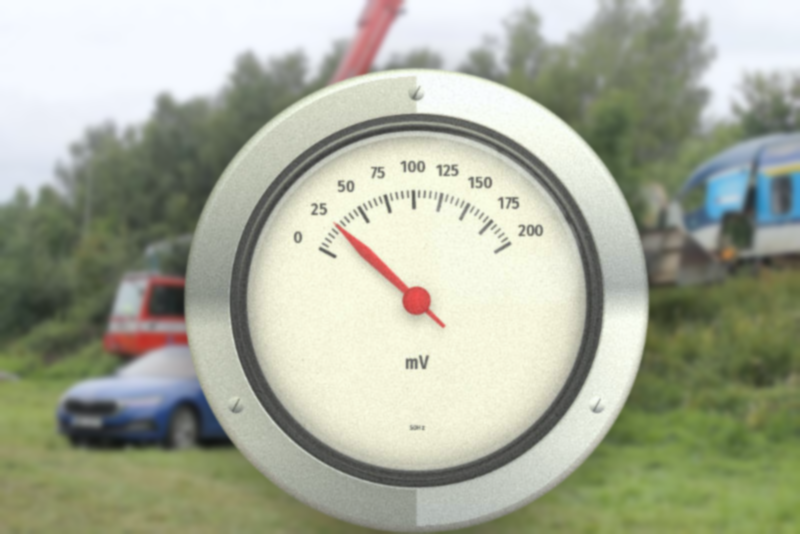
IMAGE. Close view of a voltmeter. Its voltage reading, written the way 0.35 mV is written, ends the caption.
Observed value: 25 mV
